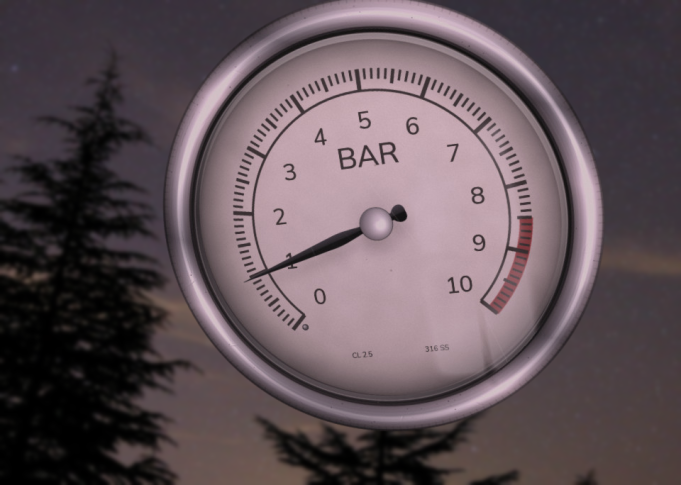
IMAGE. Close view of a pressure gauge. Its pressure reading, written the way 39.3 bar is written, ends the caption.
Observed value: 1 bar
